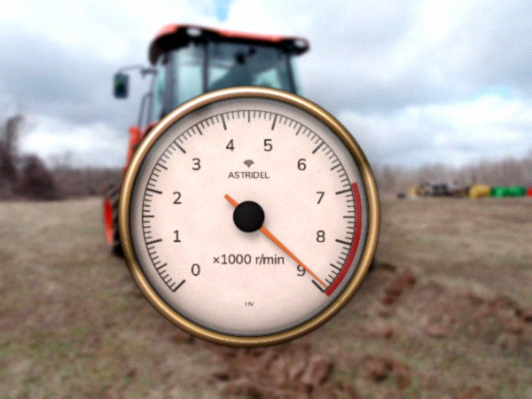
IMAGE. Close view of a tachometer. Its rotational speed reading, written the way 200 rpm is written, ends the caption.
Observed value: 8900 rpm
